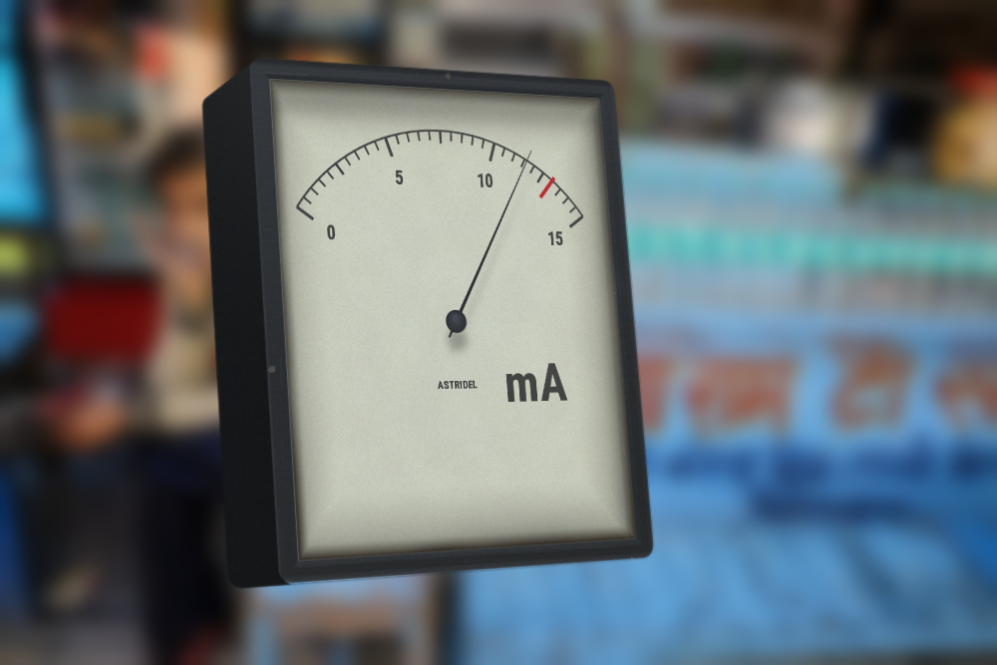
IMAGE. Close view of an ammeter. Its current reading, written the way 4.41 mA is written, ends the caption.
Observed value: 11.5 mA
